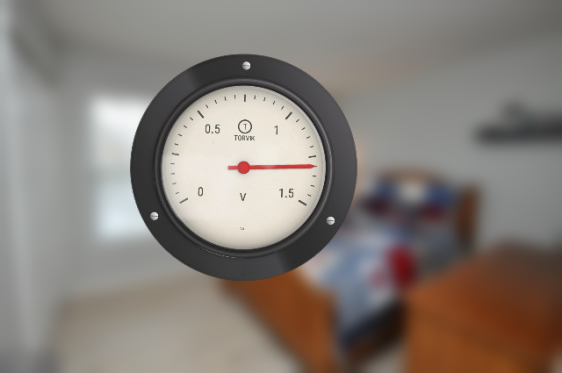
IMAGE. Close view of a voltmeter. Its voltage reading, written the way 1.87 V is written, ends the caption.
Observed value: 1.3 V
